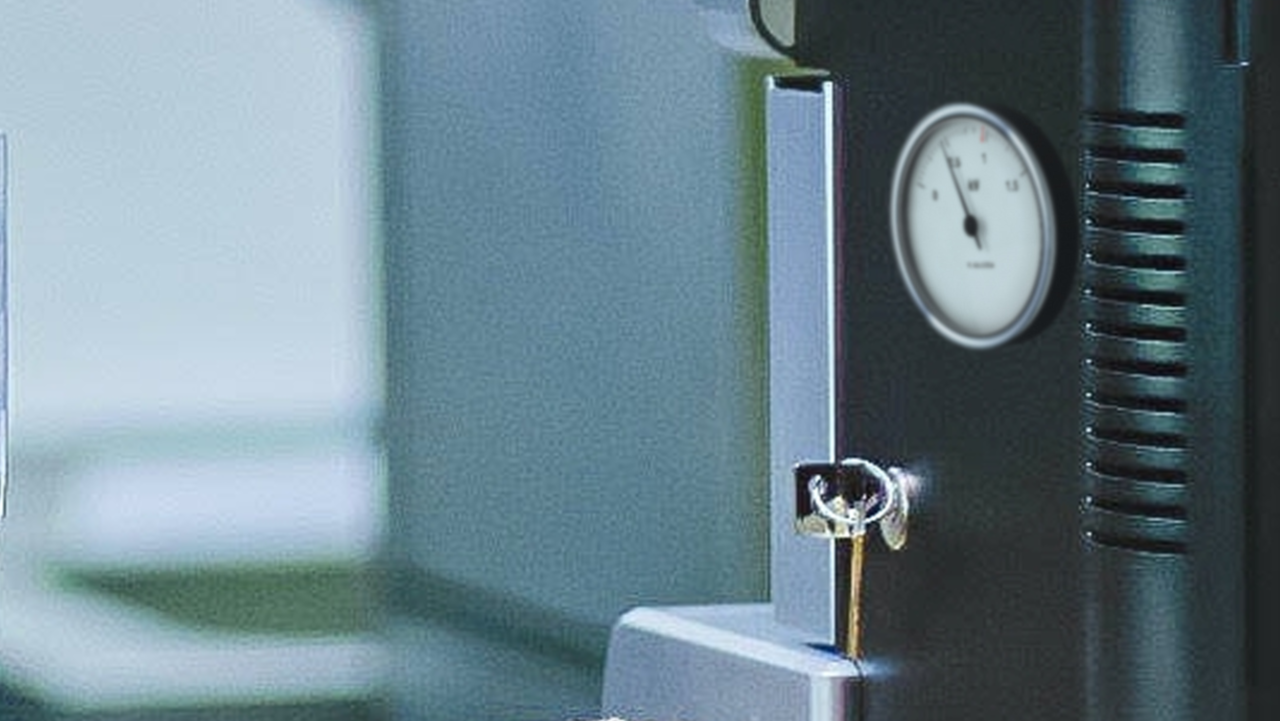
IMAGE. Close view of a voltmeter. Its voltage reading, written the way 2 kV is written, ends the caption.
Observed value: 0.5 kV
